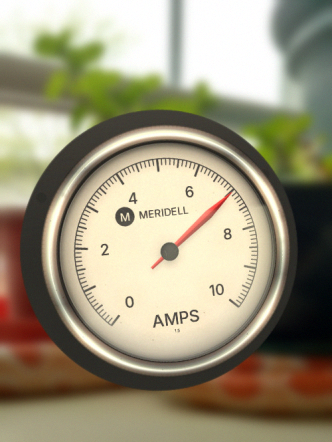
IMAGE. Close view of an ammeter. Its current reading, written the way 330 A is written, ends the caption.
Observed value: 7 A
